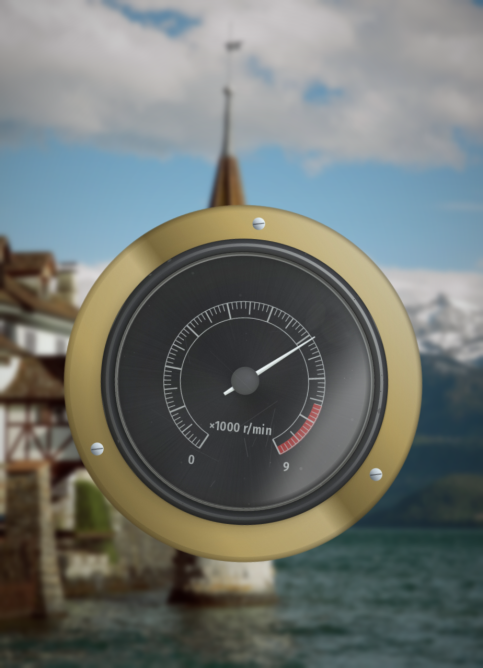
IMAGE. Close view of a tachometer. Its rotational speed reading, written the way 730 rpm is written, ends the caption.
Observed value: 6100 rpm
